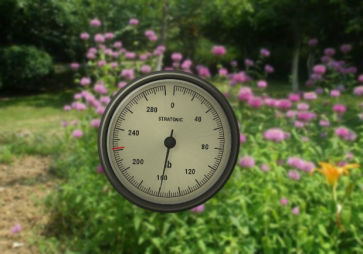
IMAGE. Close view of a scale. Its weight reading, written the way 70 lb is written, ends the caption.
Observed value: 160 lb
